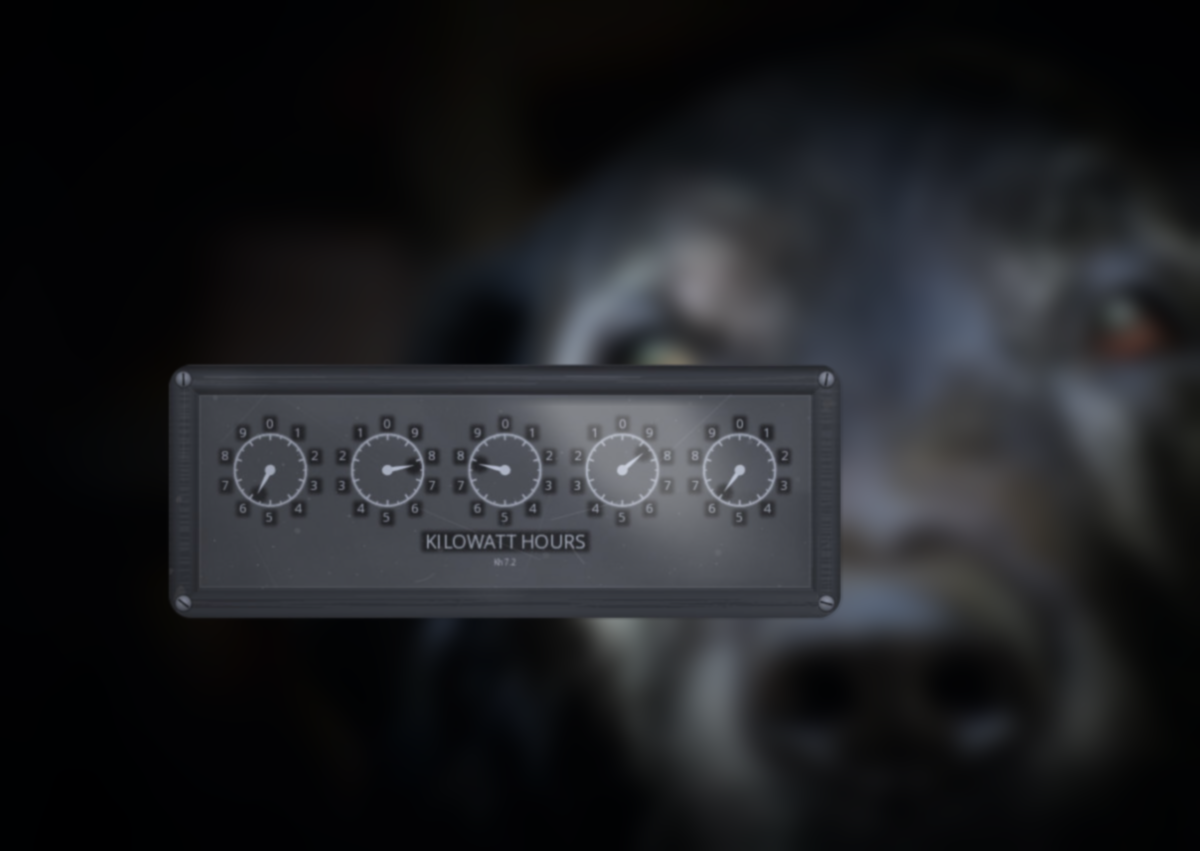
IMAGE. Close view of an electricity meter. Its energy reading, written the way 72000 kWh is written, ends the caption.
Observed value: 57786 kWh
